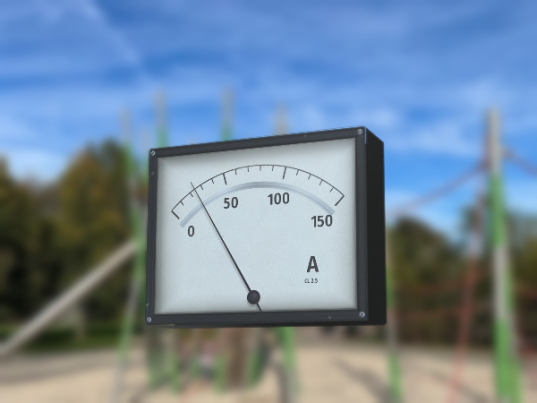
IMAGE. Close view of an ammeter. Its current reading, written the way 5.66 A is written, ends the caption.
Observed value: 25 A
